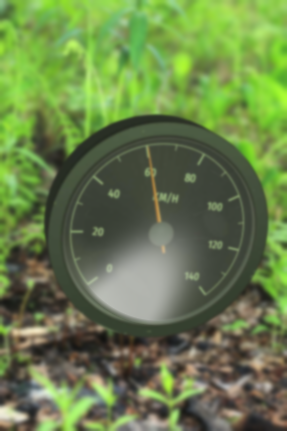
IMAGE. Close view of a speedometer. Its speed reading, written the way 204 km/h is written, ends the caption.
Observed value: 60 km/h
